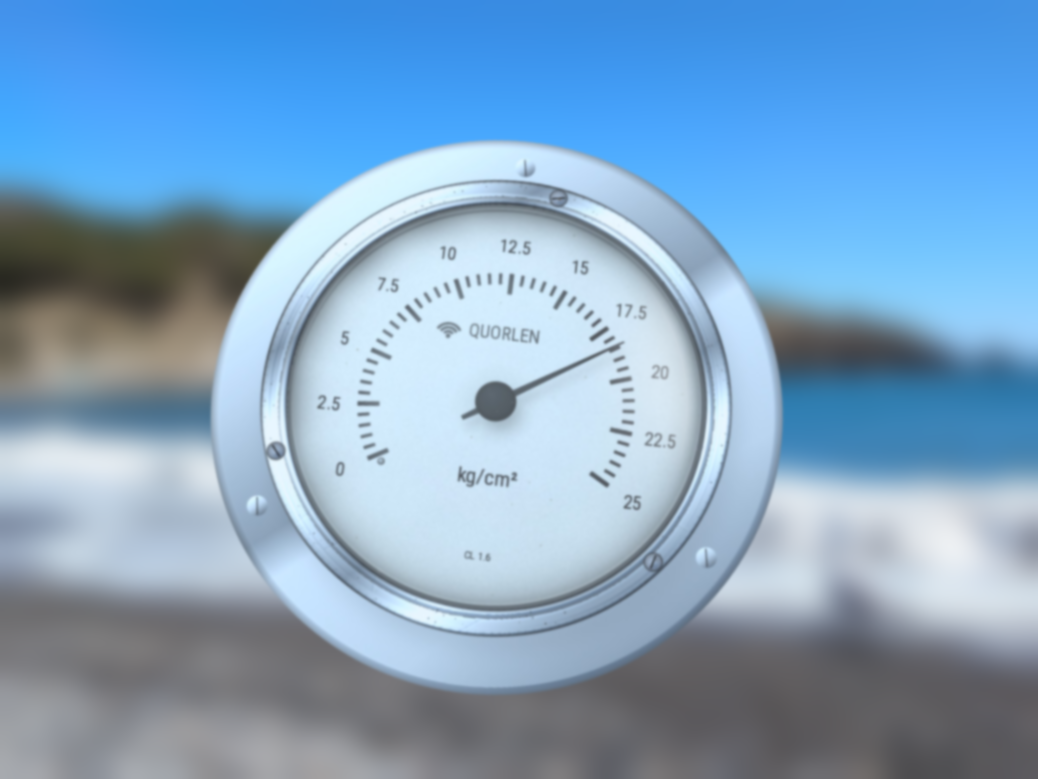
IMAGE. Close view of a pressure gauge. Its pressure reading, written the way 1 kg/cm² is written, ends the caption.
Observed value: 18.5 kg/cm²
